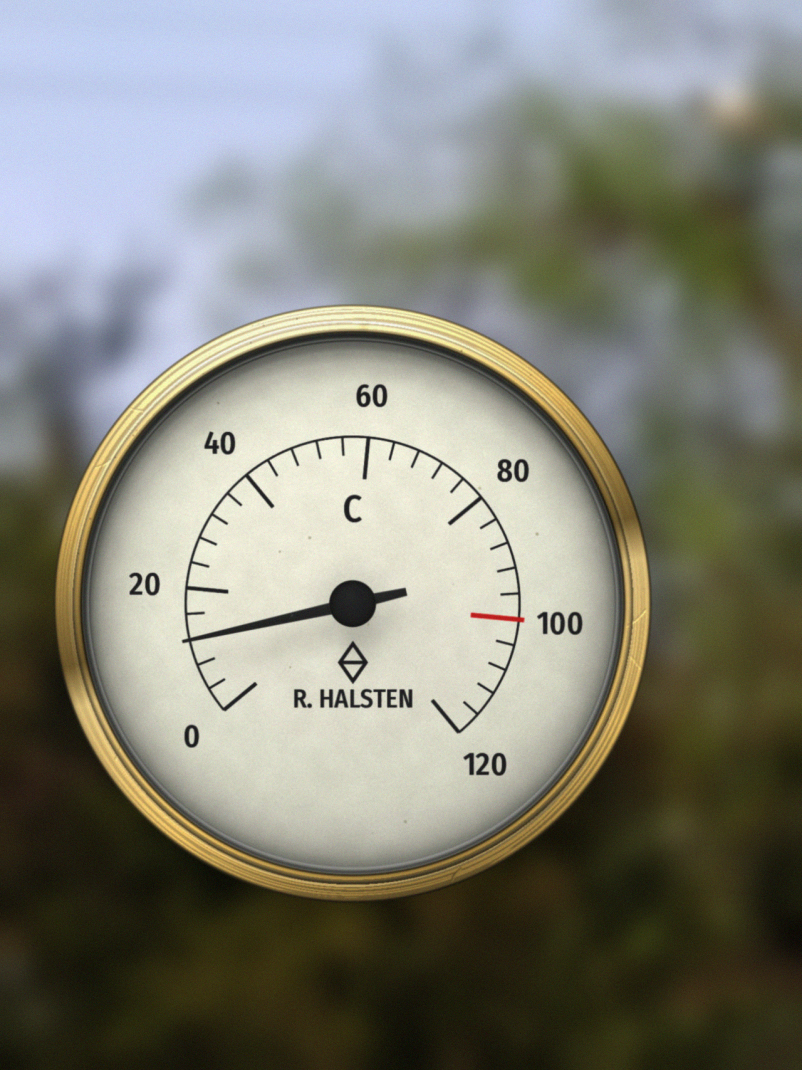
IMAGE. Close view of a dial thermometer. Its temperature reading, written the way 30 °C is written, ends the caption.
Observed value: 12 °C
